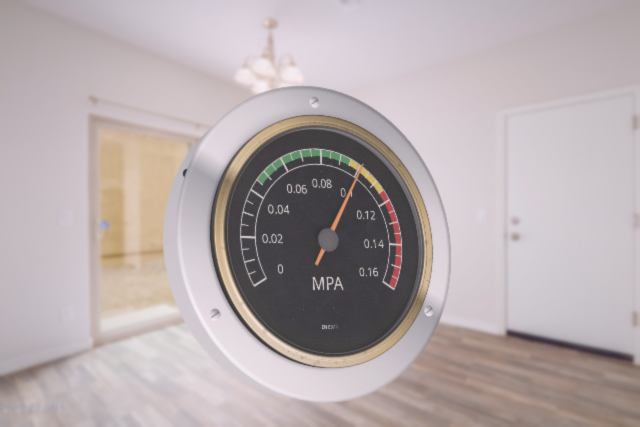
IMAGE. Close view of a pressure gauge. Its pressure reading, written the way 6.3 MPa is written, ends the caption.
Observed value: 0.1 MPa
